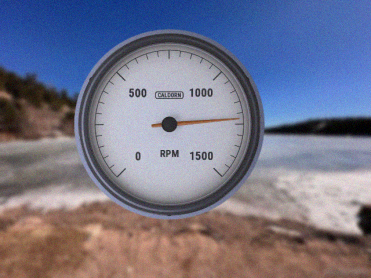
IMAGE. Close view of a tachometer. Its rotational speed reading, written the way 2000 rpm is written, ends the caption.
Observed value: 1225 rpm
